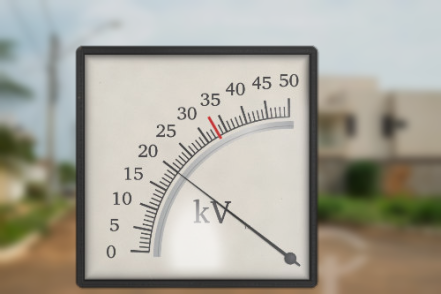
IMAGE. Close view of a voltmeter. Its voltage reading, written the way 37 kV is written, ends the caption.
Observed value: 20 kV
